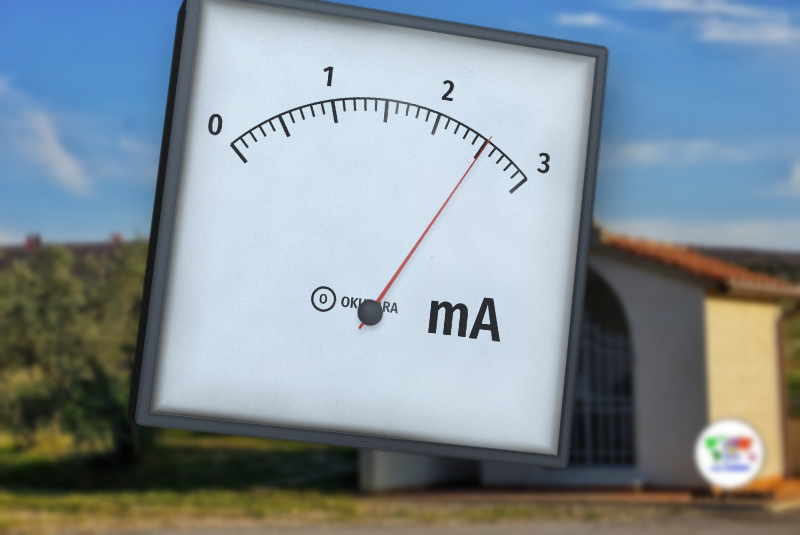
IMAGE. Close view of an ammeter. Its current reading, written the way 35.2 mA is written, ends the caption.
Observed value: 2.5 mA
